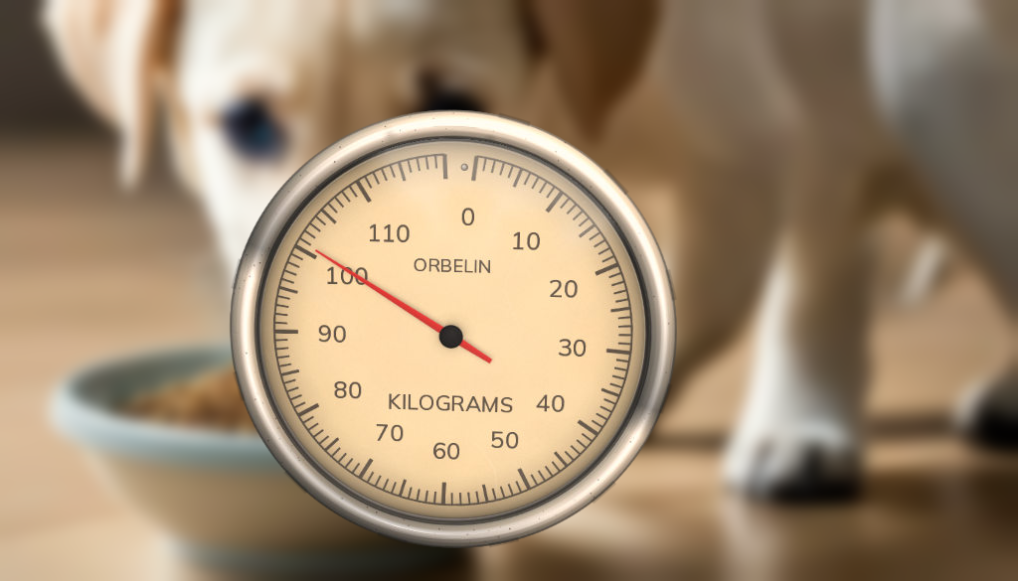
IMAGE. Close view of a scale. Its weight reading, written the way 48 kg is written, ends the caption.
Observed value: 101 kg
